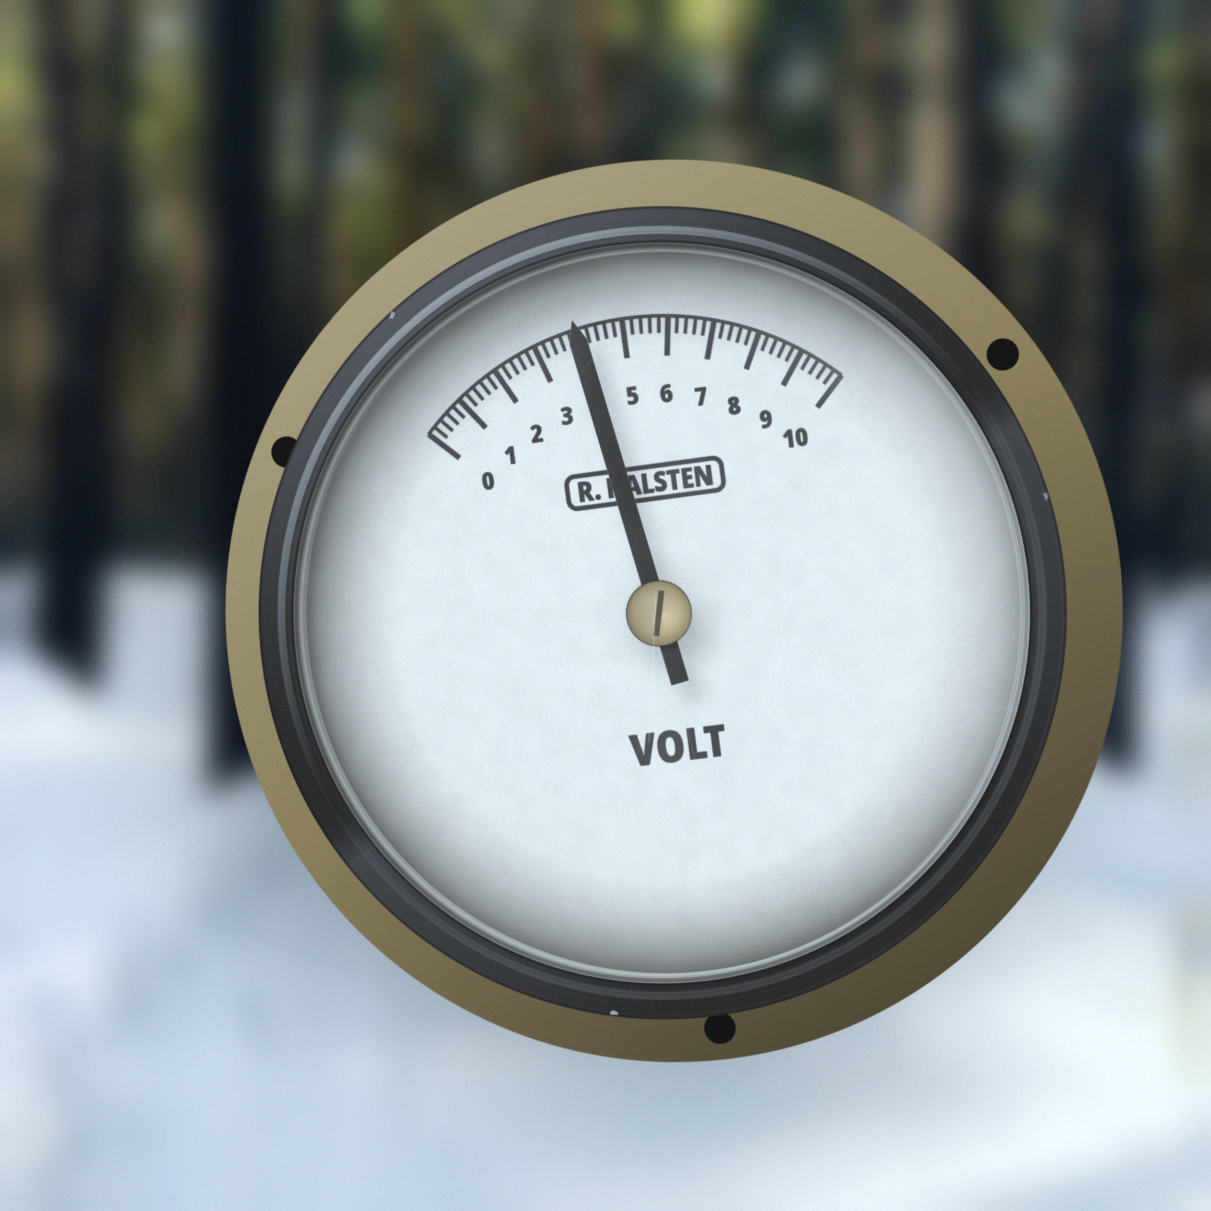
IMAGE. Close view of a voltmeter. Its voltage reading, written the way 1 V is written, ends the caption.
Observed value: 4 V
